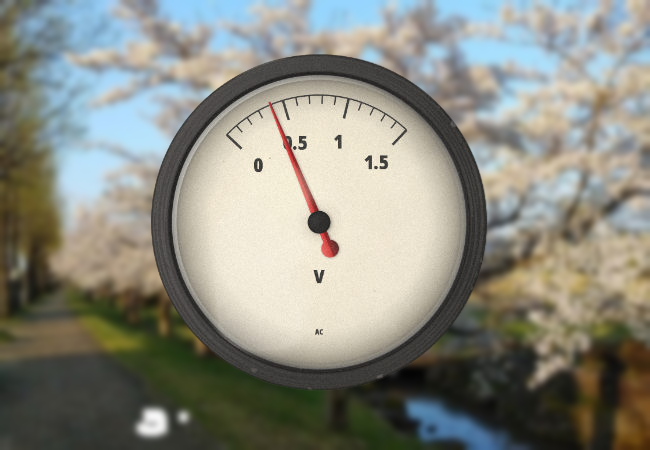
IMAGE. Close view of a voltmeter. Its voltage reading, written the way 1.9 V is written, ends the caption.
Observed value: 0.4 V
